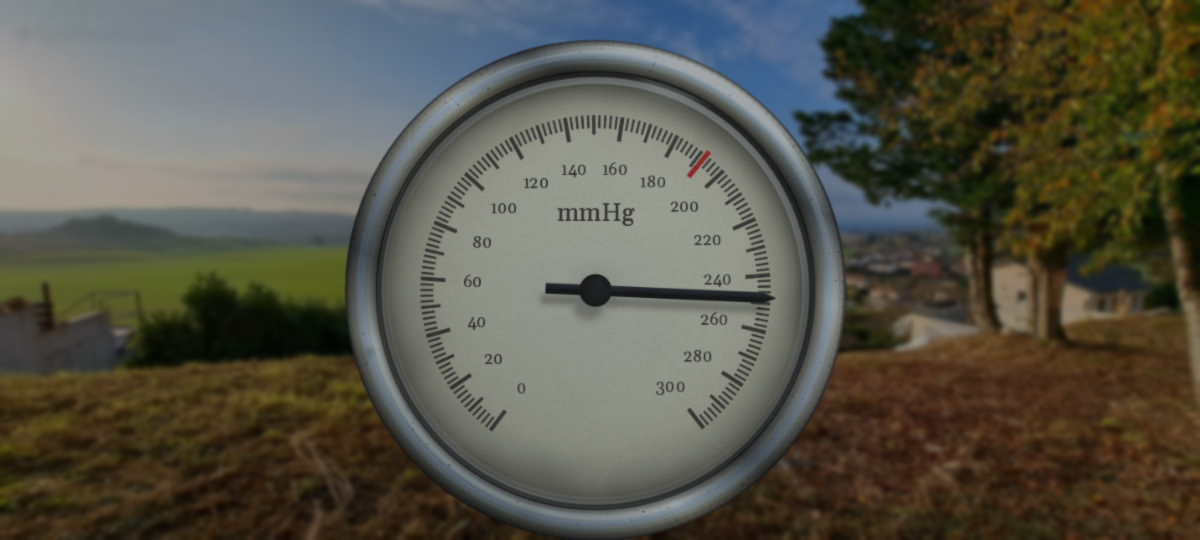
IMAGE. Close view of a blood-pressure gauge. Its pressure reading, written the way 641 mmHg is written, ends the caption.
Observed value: 248 mmHg
